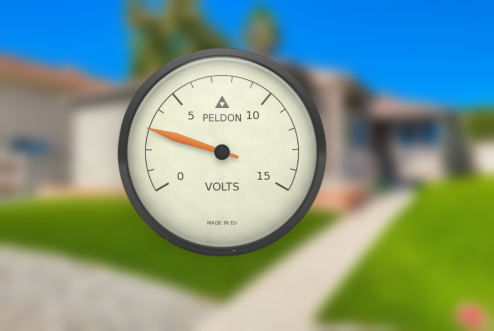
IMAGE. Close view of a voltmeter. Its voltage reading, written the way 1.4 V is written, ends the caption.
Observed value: 3 V
